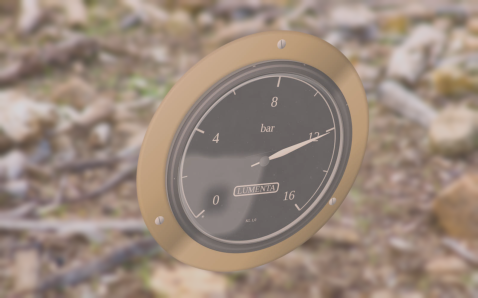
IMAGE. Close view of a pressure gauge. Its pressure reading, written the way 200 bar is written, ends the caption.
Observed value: 12 bar
